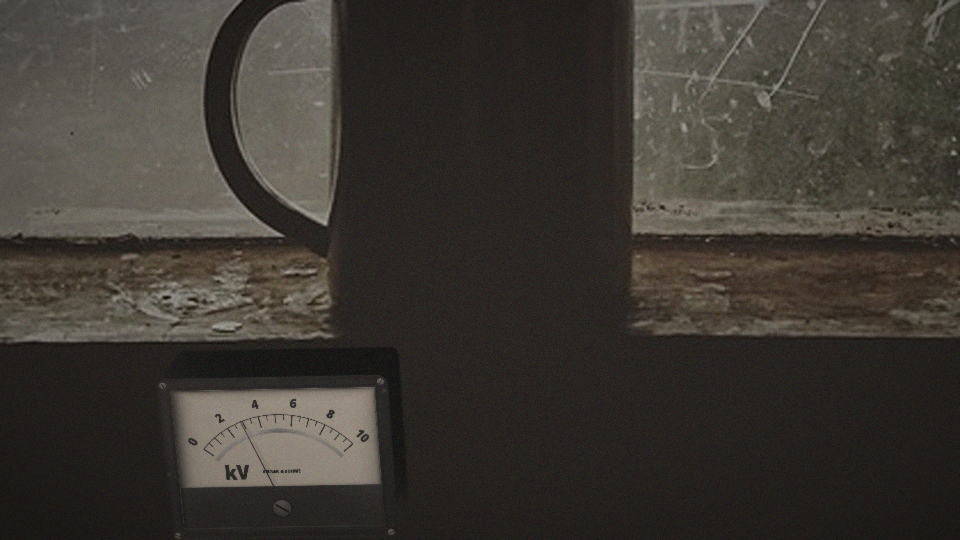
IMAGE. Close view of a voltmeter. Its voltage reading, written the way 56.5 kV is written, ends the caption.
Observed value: 3 kV
